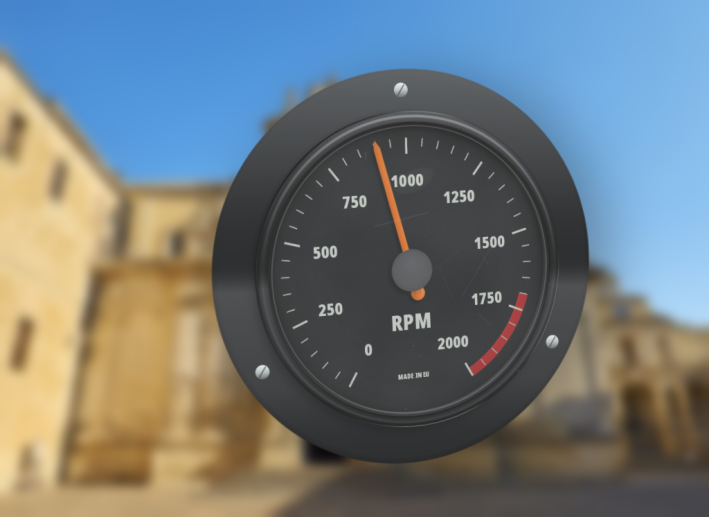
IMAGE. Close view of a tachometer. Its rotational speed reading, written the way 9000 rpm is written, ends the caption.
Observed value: 900 rpm
